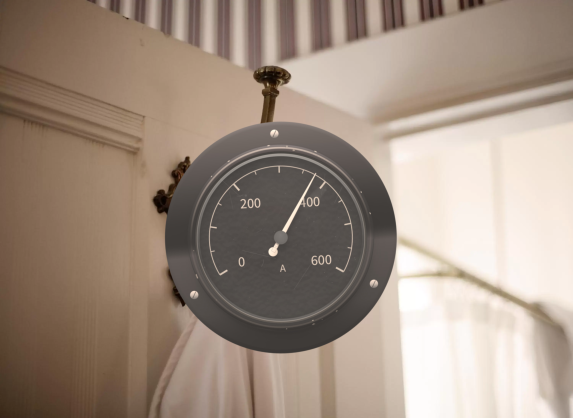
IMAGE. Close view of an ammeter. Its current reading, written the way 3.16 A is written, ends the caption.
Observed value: 375 A
